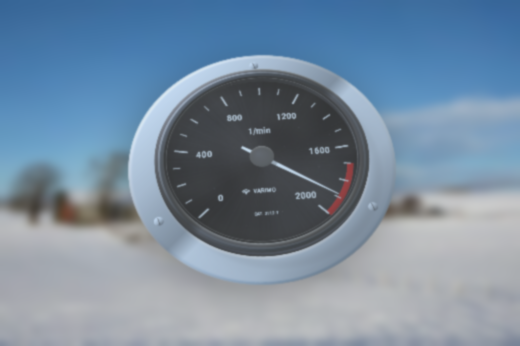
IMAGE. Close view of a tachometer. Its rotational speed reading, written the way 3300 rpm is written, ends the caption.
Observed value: 1900 rpm
